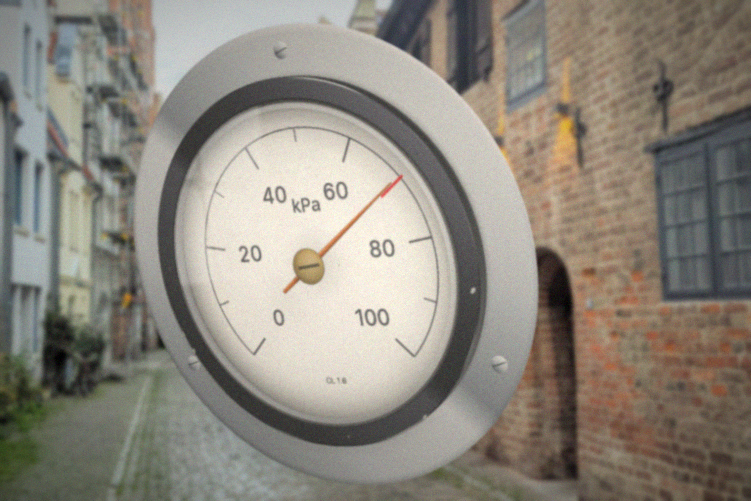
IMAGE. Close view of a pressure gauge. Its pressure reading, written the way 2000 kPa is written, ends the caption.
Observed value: 70 kPa
